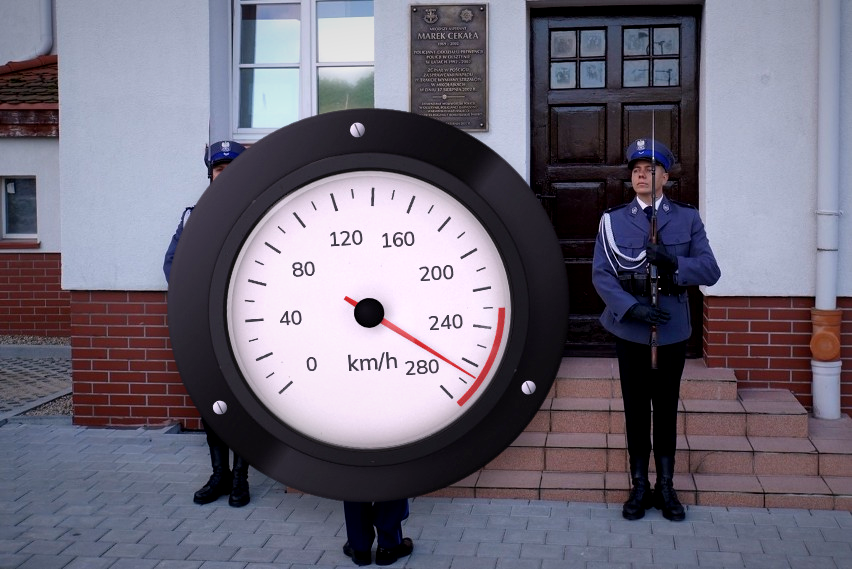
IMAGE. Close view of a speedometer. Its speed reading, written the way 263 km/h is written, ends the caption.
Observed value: 265 km/h
